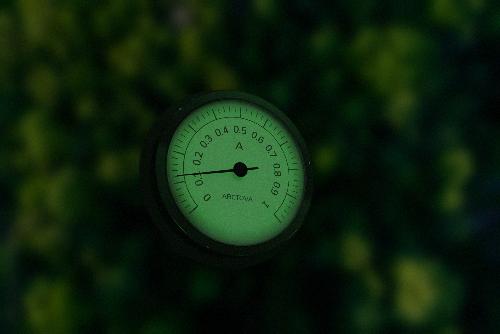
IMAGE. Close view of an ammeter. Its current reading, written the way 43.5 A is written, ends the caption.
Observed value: 0.12 A
